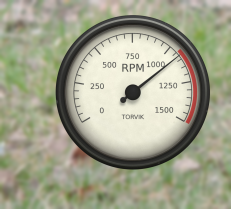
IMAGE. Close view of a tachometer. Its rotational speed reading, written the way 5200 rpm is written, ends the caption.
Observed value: 1075 rpm
